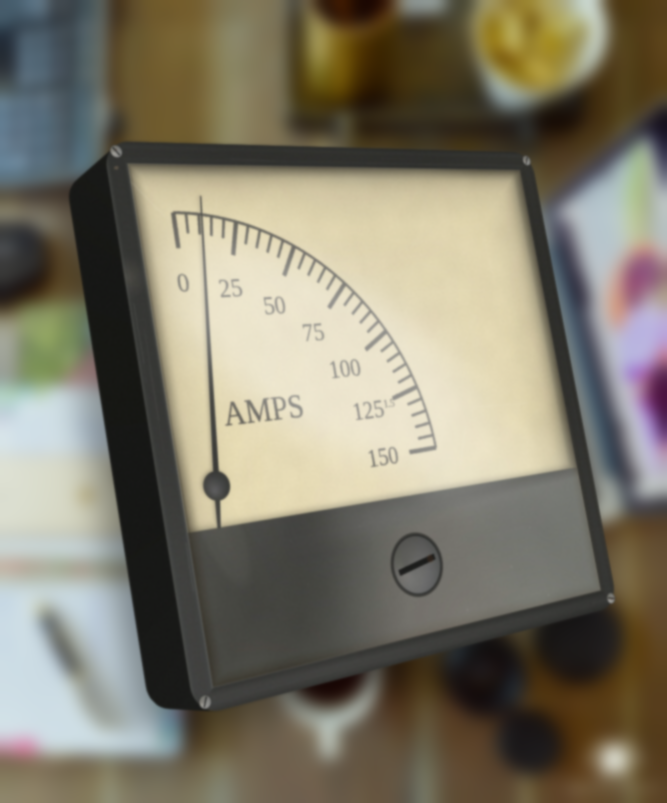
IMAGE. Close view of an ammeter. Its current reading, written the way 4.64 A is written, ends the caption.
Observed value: 10 A
